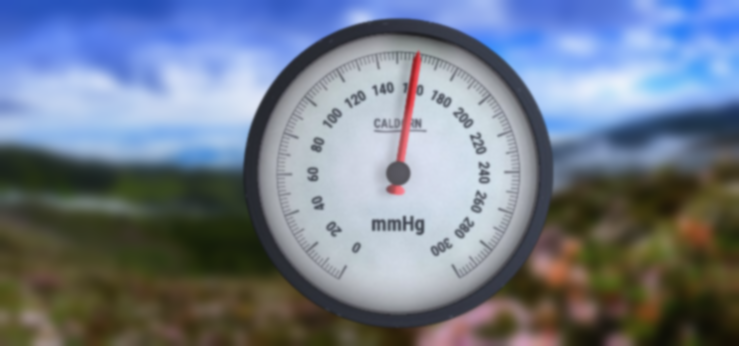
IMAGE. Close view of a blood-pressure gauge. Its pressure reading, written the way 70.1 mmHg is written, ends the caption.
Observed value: 160 mmHg
